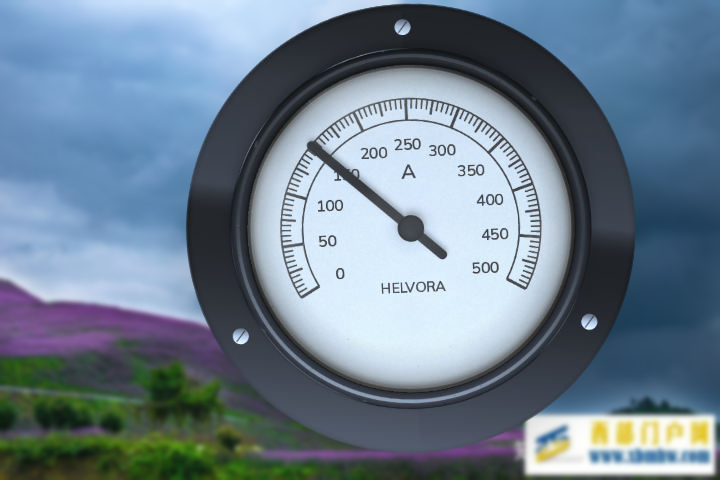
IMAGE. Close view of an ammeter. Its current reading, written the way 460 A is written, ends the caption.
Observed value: 150 A
